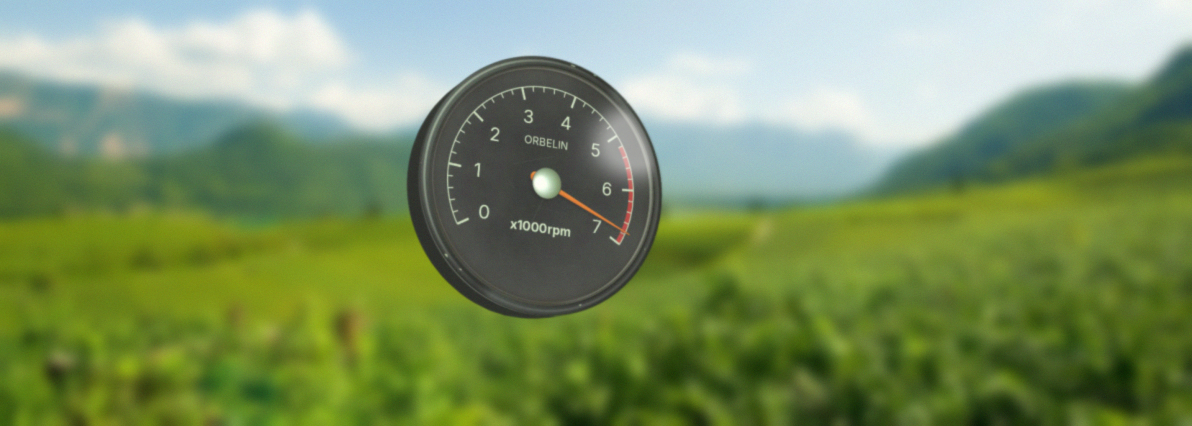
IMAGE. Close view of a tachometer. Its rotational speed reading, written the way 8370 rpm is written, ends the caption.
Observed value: 6800 rpm
